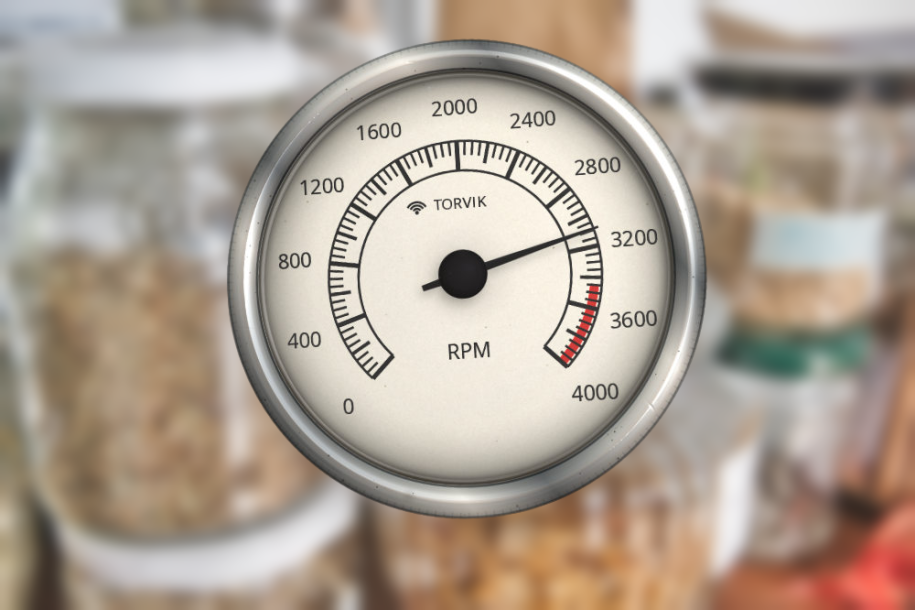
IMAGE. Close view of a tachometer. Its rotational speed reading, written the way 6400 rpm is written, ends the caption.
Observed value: 3100 rpm
